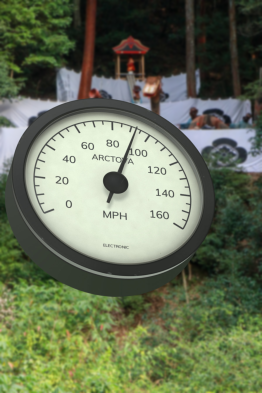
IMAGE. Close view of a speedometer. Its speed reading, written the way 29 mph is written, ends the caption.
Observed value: 92.5 mph
